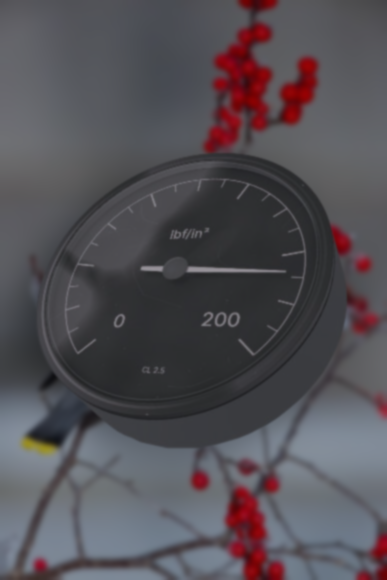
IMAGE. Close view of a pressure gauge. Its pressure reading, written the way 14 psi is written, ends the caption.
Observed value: 170 psi
